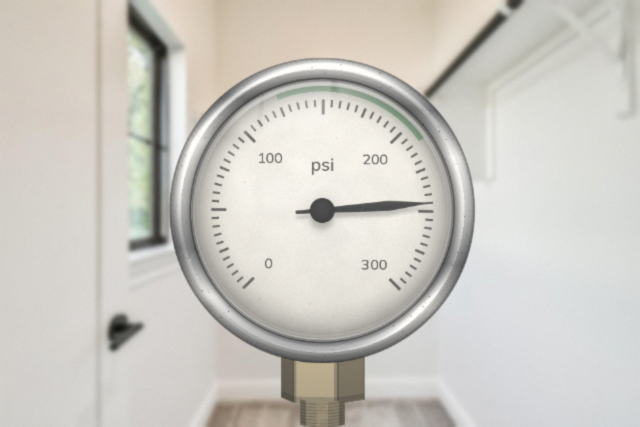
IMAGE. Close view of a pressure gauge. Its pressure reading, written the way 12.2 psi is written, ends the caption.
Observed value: 245 psi
